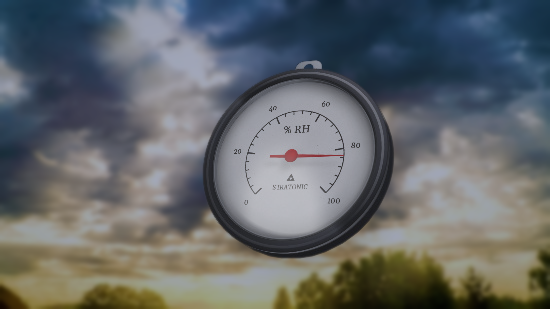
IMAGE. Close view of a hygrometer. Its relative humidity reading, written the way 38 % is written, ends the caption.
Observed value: 84 %
